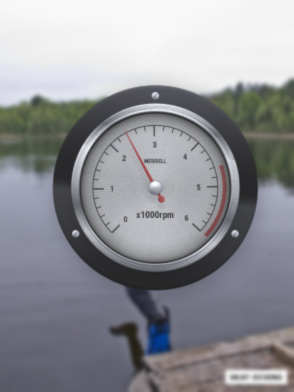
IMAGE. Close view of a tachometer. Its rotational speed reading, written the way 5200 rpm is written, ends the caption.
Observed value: 2400 rpm
